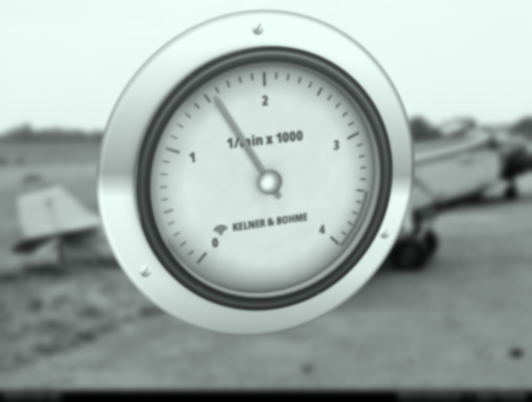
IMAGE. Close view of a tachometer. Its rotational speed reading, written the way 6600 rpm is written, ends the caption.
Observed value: 1550 rpm
